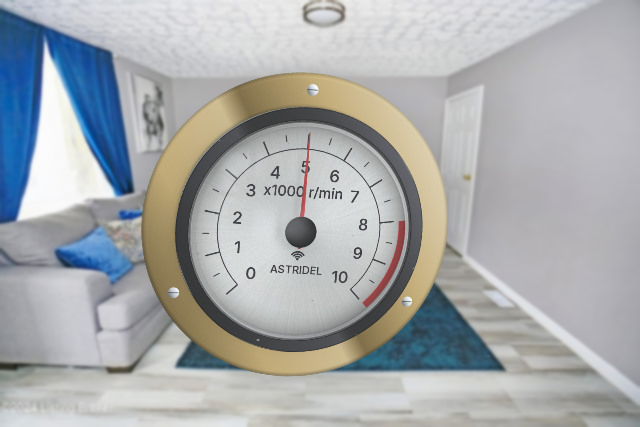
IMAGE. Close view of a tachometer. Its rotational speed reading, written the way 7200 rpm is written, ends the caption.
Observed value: 5000 rpm
